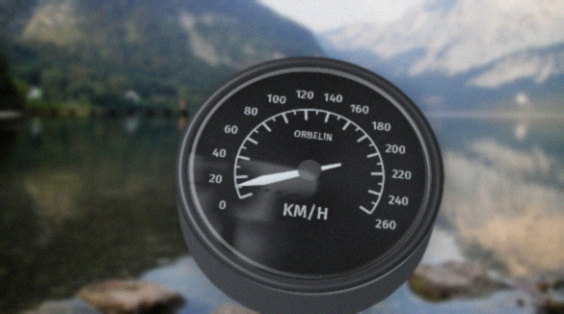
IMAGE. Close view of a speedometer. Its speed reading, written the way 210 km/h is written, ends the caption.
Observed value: 10 km/h
